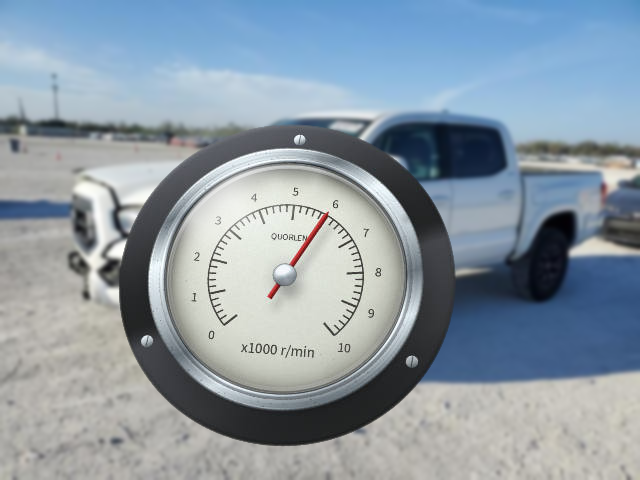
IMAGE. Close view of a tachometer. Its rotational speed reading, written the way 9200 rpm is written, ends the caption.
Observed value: 6000 rpm
